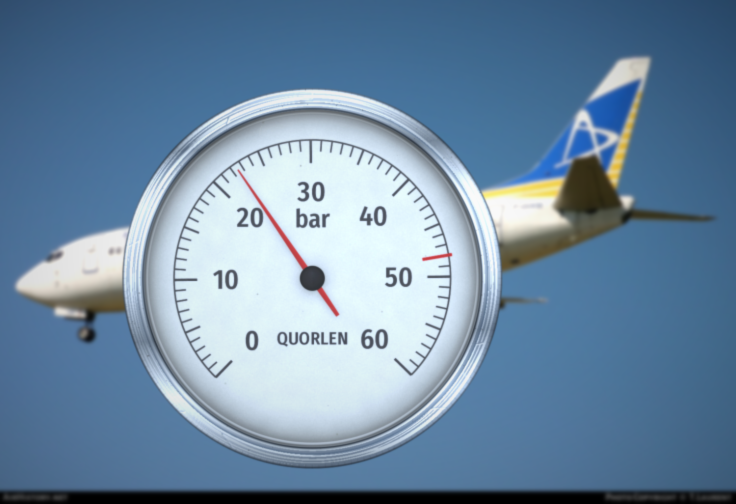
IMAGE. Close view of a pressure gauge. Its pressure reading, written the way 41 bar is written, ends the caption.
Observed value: 22.5 bar
